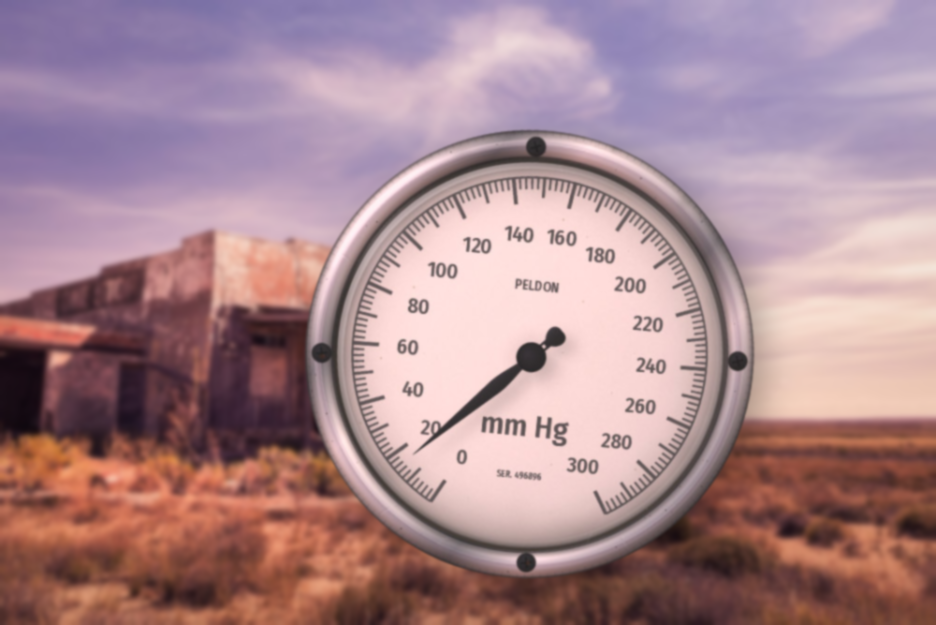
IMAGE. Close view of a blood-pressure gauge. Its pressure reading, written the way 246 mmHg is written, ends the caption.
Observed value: 16 mmHg
